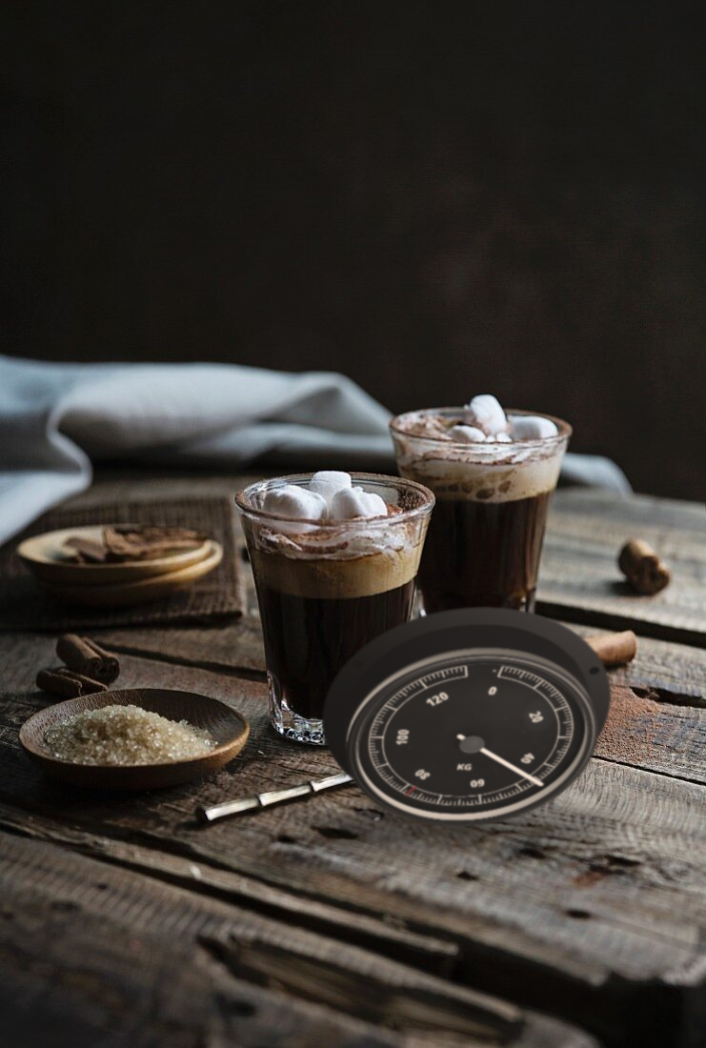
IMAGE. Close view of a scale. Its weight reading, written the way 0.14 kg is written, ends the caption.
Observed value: 45 kg
